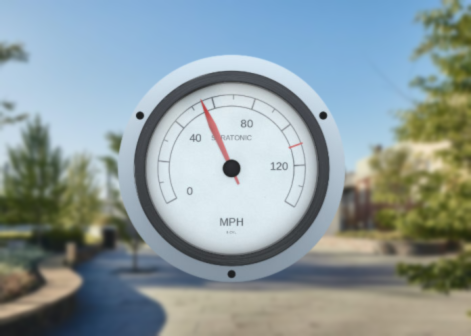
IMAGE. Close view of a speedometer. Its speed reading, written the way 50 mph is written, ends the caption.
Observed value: 55 mph
